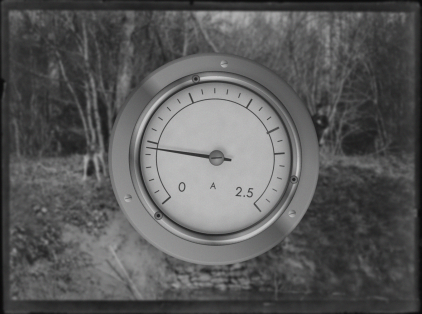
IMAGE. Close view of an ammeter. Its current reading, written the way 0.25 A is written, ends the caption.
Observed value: 0.45 A
